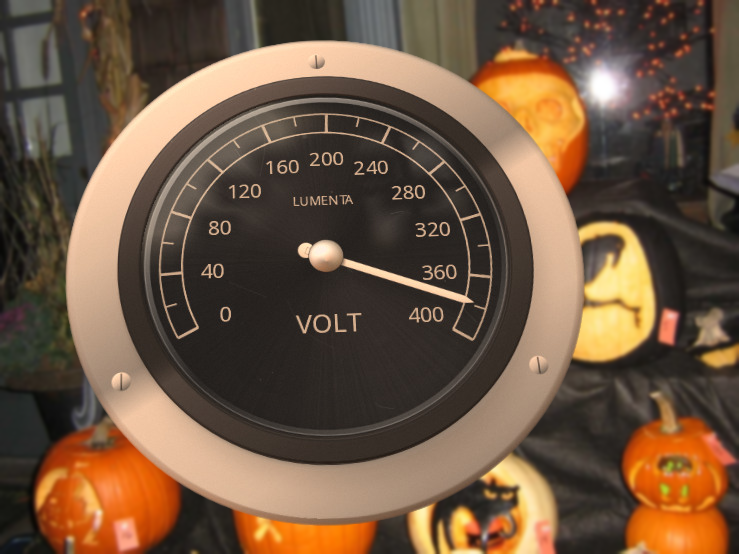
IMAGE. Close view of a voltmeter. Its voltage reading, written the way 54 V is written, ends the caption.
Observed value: 380 V
